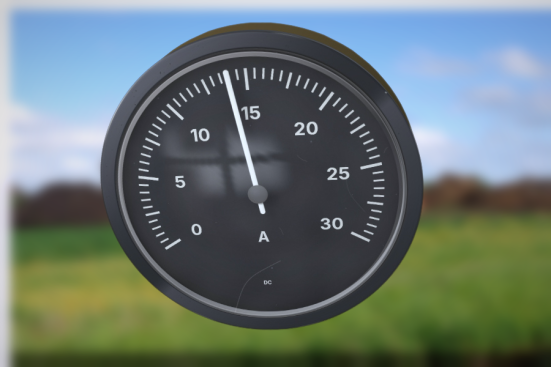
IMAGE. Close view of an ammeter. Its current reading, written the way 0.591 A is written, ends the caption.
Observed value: 14 A
